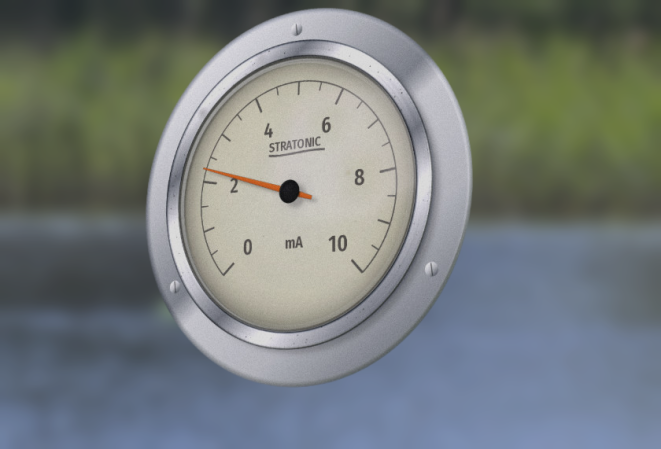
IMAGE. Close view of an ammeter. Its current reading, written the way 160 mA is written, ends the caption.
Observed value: 2.25 mA
